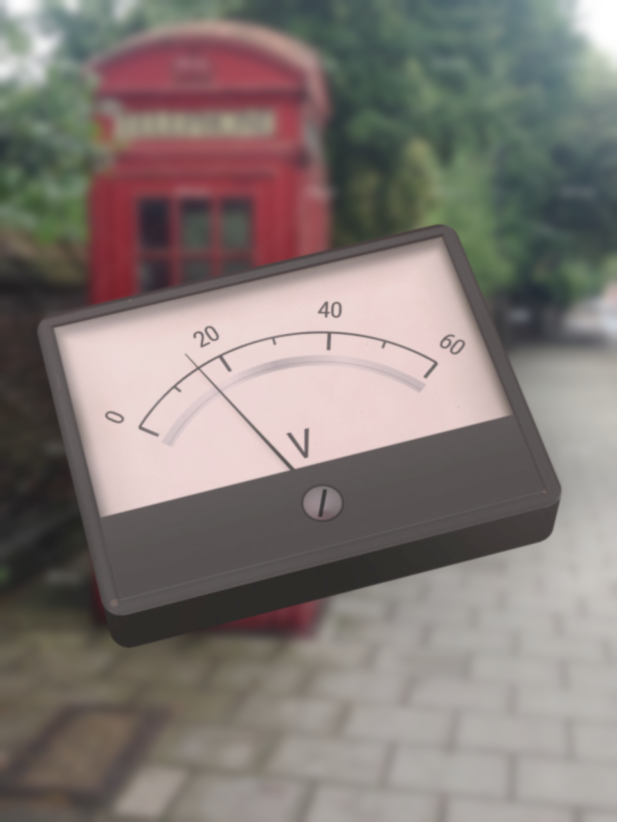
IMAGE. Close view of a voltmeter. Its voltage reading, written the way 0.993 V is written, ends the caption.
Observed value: 15 V
